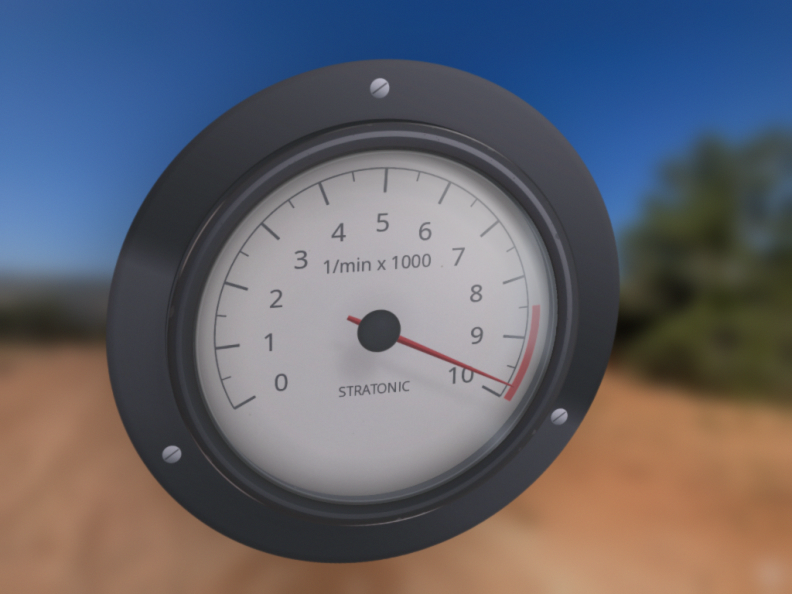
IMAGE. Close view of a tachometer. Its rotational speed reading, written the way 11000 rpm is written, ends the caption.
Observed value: 9750 rpm
